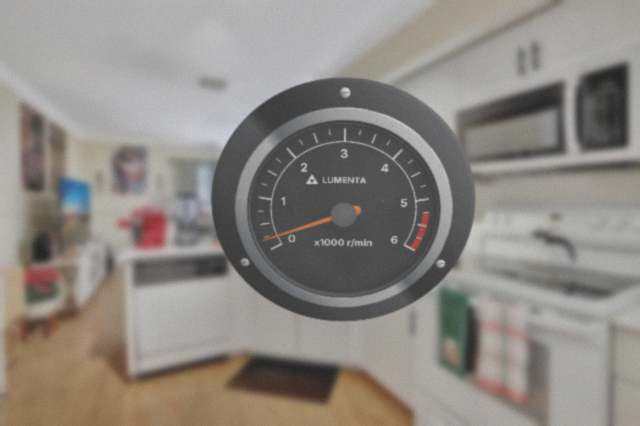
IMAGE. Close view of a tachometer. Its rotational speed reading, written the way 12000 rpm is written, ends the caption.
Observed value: 250 rpm
